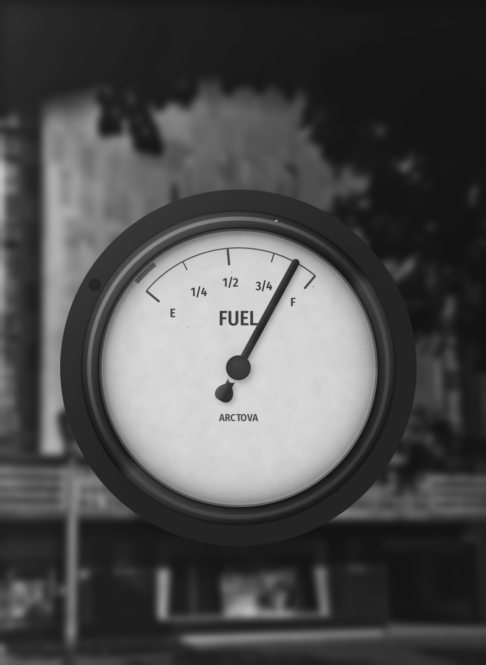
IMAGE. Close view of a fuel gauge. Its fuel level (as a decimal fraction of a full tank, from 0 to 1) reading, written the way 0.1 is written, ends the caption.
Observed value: 0.875
